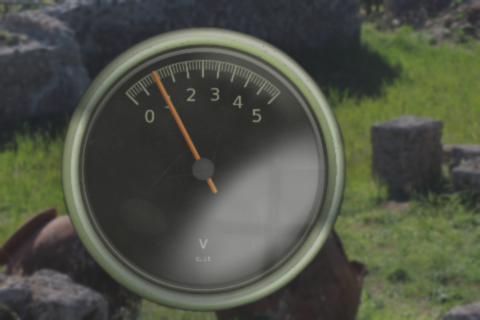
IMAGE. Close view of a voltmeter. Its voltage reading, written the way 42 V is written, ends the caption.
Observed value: 1 V
